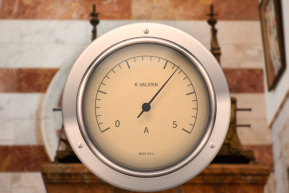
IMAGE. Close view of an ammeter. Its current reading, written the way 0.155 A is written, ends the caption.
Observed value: 3.3 A
